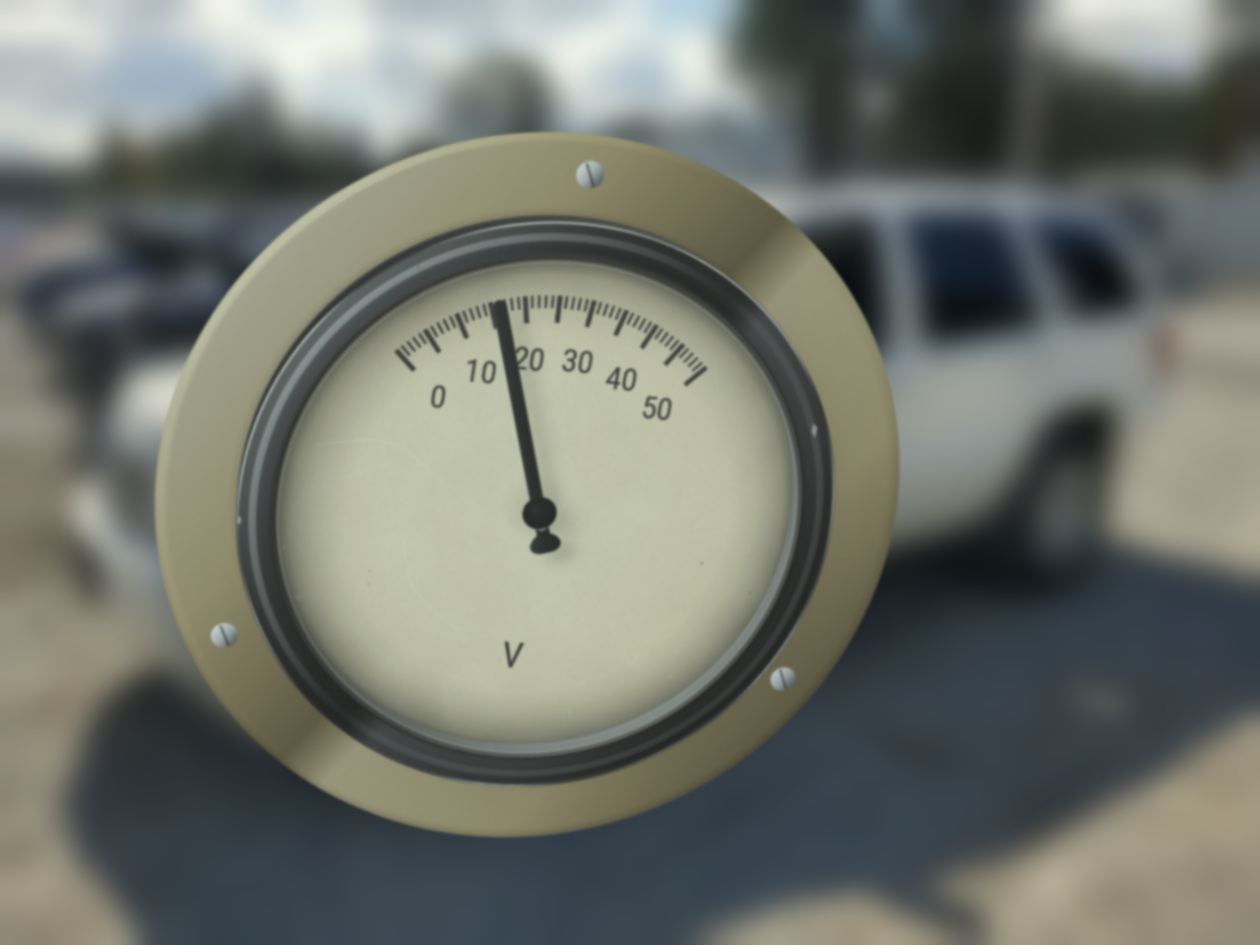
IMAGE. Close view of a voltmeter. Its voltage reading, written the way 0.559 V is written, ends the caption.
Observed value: 16 V
